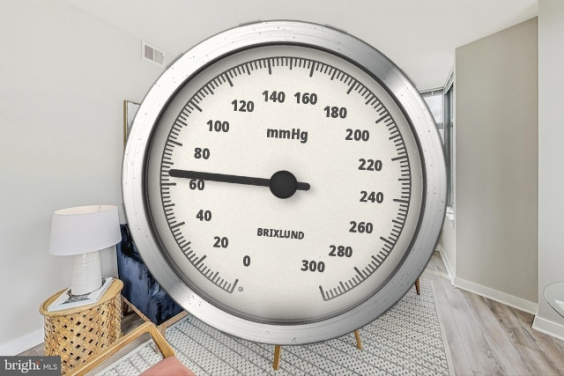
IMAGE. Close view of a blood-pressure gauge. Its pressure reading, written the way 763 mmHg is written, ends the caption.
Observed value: 66 mmHg
